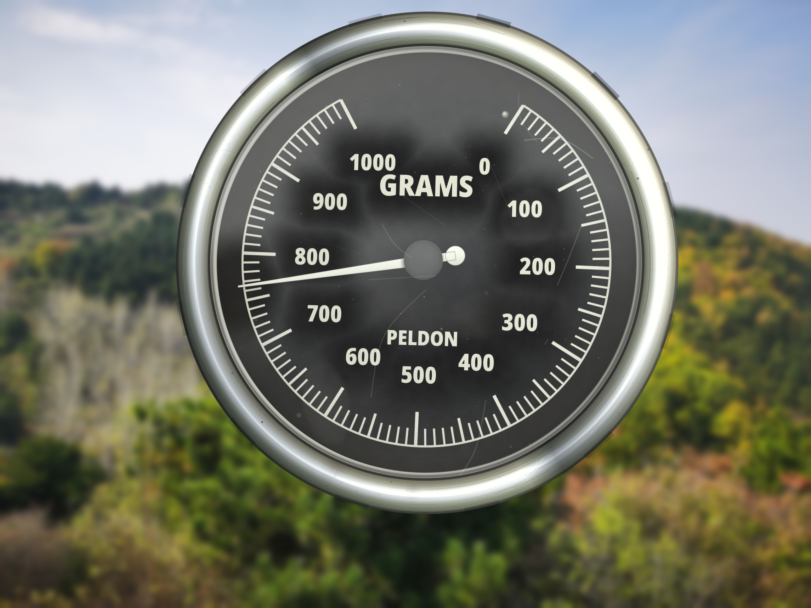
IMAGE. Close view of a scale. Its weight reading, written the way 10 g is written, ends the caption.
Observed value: 765 g
